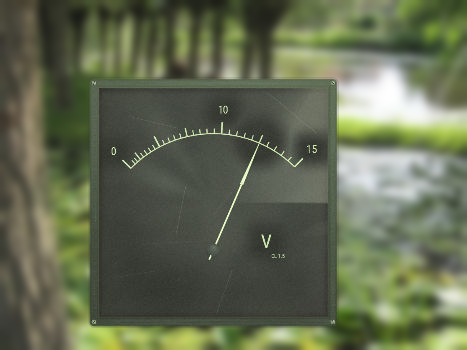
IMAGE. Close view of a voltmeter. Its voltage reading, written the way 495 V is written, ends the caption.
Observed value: 12.5 V
